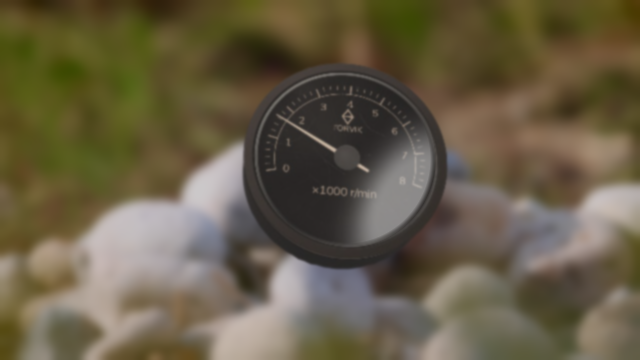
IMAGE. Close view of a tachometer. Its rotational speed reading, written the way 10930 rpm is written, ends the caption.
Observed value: 1600 rpm
